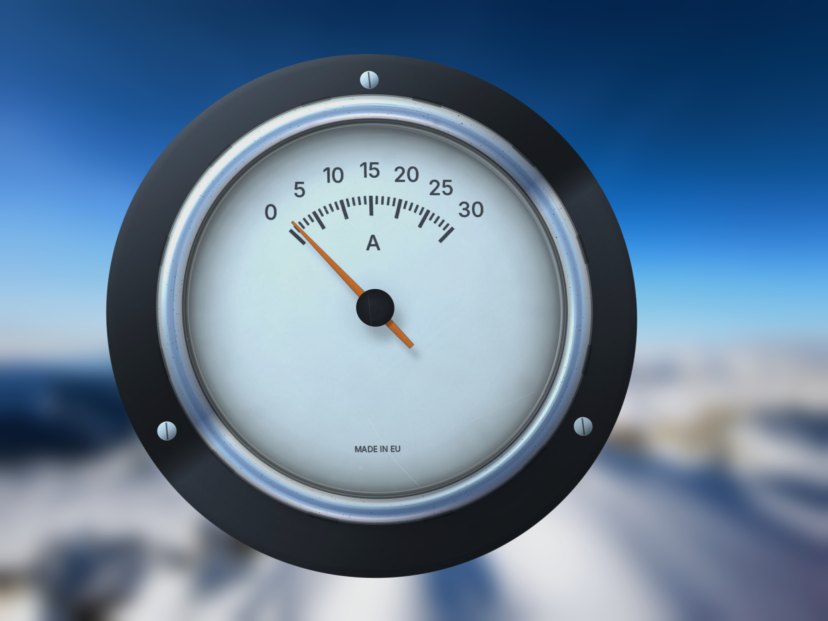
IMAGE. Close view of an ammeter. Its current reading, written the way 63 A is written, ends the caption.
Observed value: 1 A
